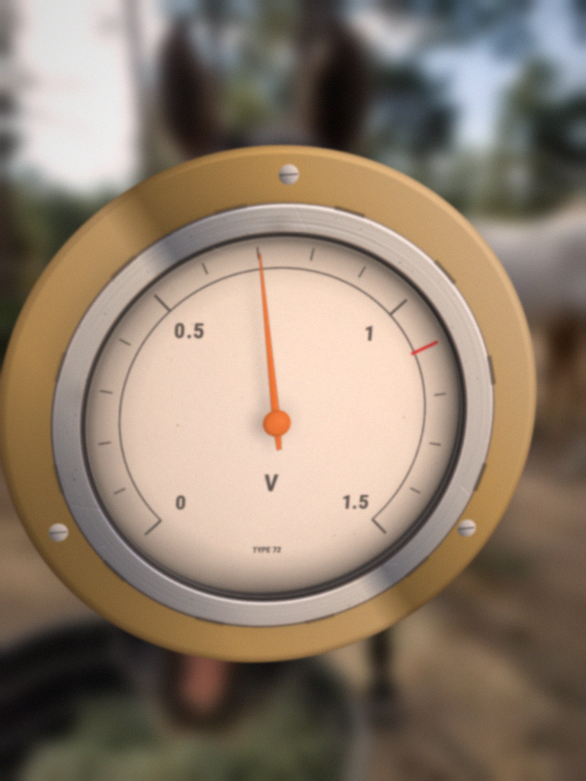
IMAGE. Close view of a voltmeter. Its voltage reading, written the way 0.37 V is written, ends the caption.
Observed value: 0.7 V
